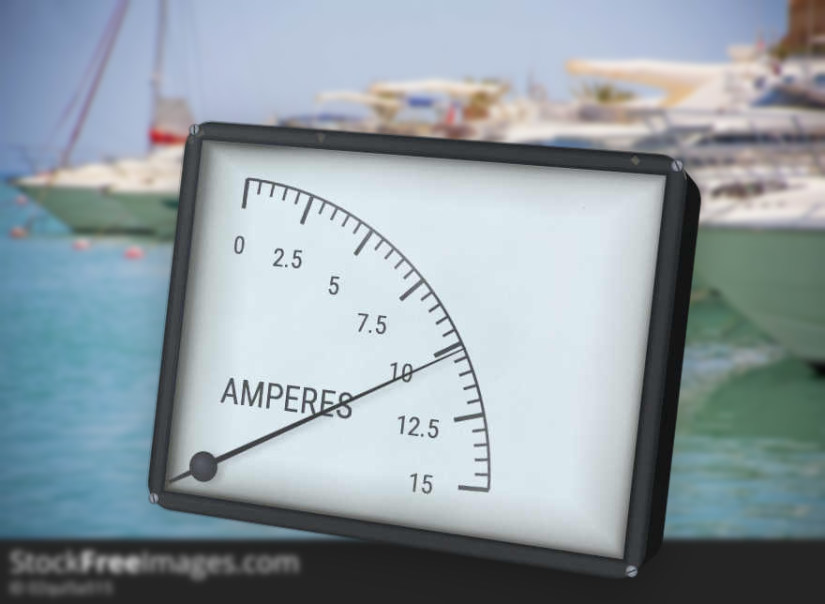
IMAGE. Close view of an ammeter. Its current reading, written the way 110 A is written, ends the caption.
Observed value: 10.25 A
